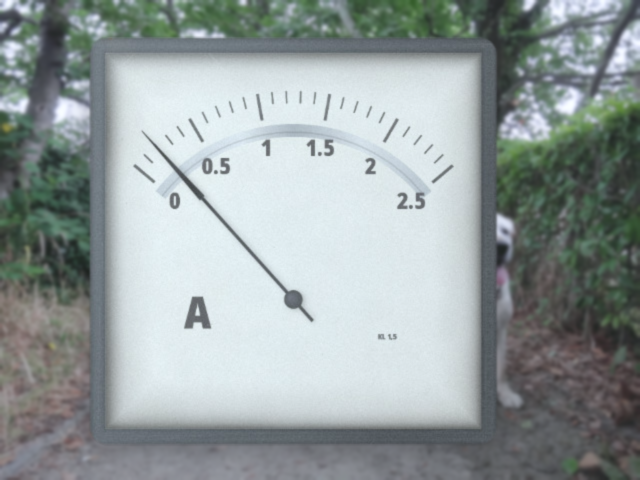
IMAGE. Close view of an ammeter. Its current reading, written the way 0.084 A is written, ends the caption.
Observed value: 0.2 A
